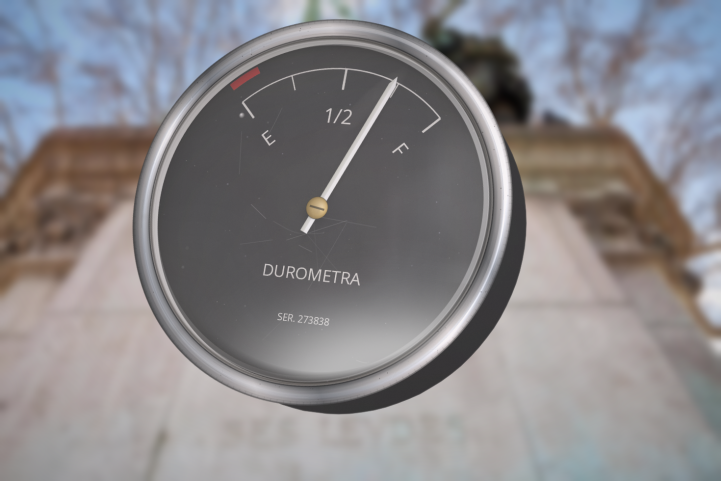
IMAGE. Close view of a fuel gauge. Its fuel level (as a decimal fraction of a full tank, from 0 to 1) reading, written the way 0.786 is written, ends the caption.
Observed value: 0.75
